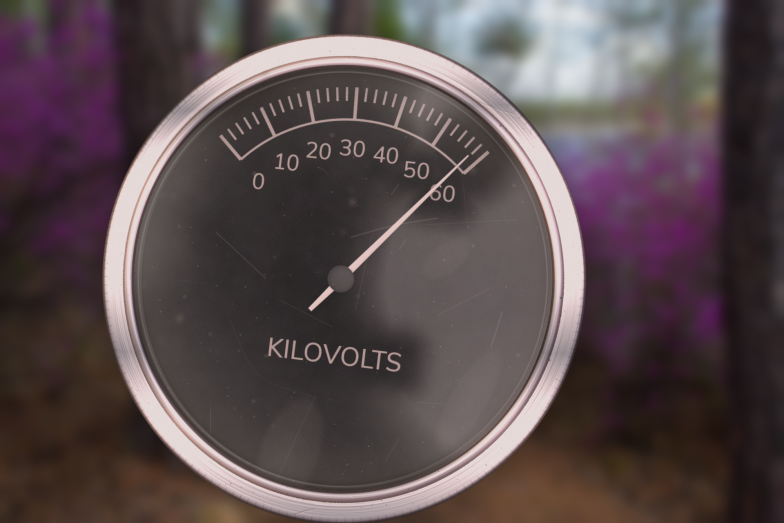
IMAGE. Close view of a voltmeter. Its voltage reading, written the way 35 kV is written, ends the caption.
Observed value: 58 kV
